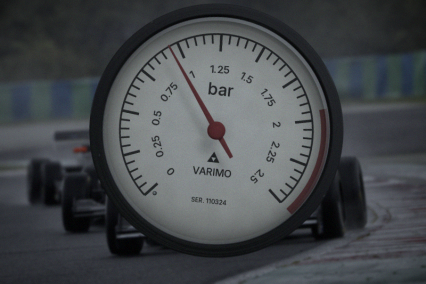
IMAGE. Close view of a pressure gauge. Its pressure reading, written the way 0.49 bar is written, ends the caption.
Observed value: 0.95 bar
